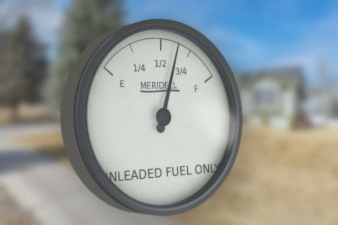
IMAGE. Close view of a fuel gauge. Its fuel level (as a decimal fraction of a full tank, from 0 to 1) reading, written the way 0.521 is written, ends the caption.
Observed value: 0.625
